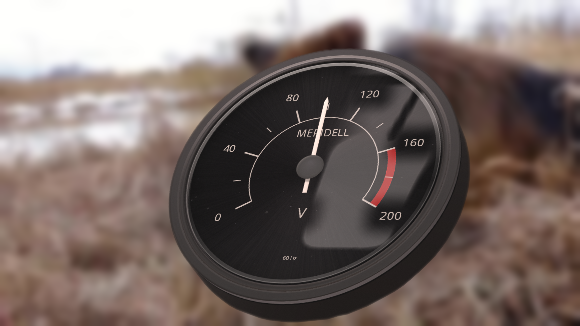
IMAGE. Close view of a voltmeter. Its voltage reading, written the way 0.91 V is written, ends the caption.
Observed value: 100 V
